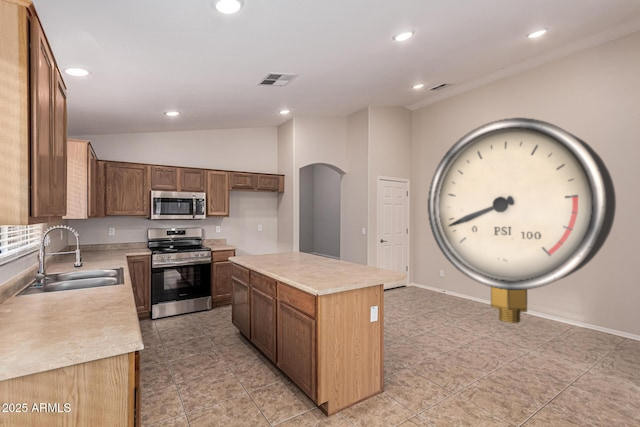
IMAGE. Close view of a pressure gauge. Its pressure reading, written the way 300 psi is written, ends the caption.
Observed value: 7.5 psi
